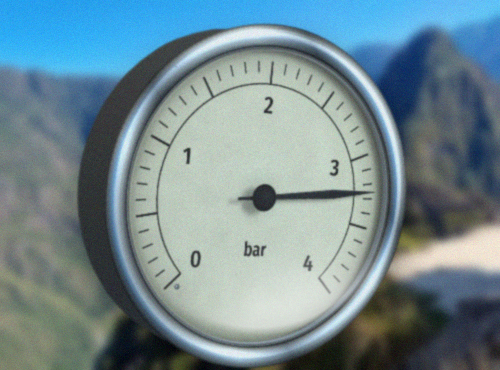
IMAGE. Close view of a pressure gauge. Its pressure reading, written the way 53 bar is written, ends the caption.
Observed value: 3.25 bar
